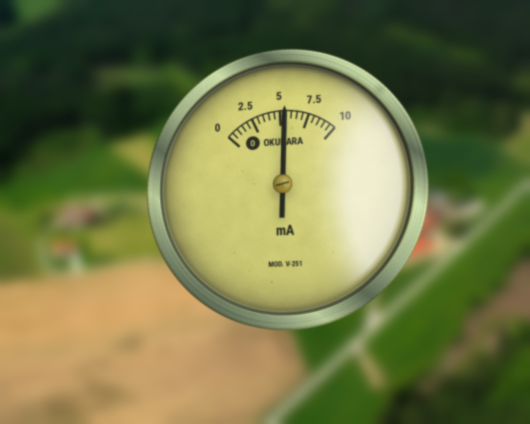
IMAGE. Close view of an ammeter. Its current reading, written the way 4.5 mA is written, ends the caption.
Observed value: 5.5 mA
